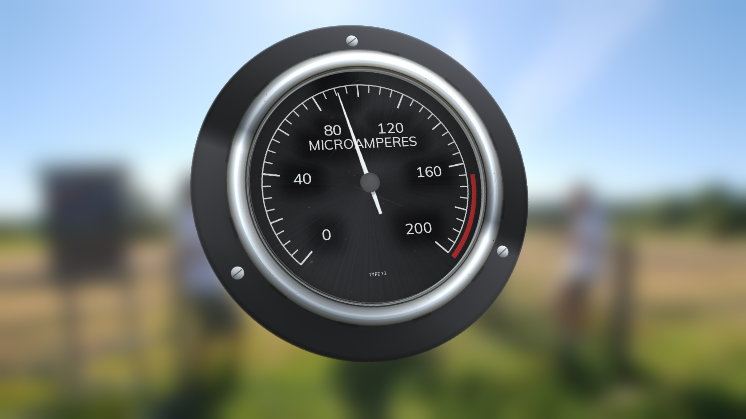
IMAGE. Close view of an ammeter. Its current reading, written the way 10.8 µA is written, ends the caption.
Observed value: 90 µA
